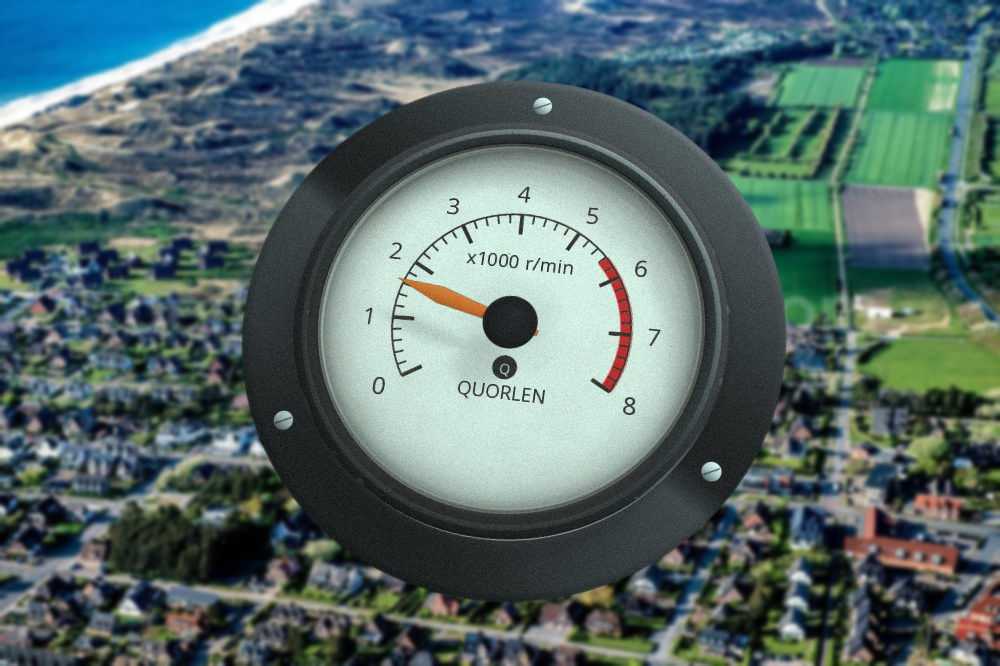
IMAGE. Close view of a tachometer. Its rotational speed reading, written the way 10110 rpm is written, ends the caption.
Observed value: 1600 rpm
